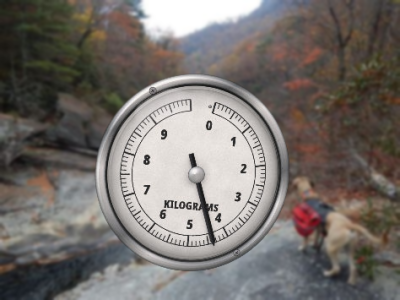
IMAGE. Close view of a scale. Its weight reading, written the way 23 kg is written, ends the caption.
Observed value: 4.4 kg
